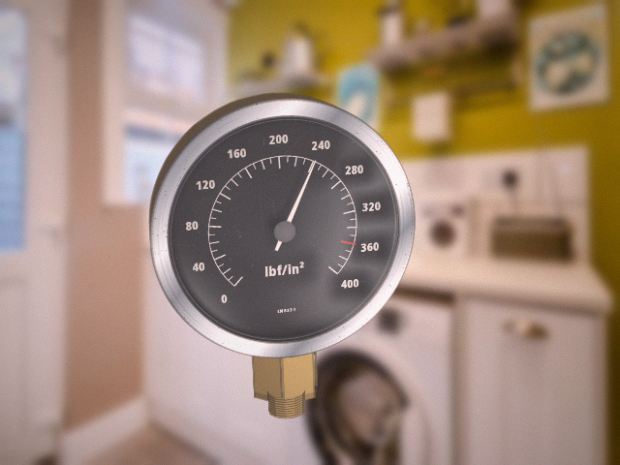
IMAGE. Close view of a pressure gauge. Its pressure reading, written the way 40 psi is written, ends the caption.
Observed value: 240 psi
